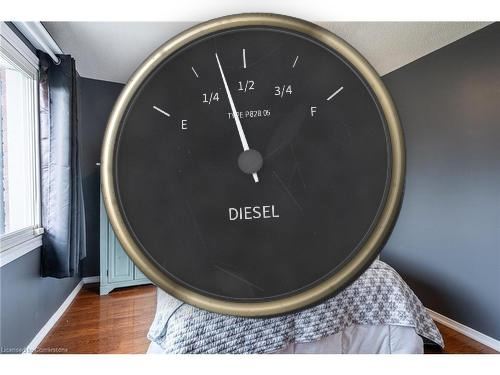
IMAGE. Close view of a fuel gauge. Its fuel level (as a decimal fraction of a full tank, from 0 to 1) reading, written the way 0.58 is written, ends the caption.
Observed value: 0.375
